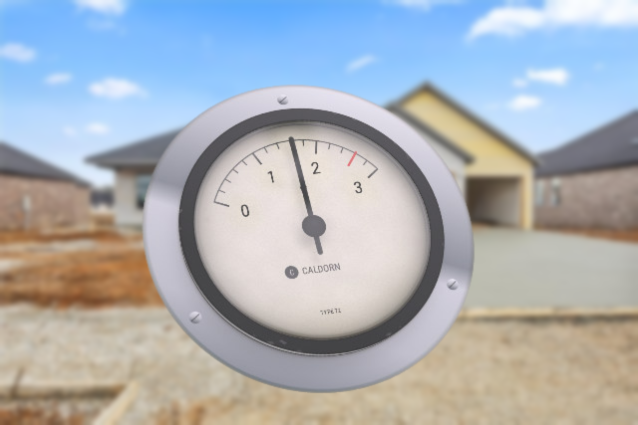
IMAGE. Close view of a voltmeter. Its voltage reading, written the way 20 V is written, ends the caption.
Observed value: 1.6 V
